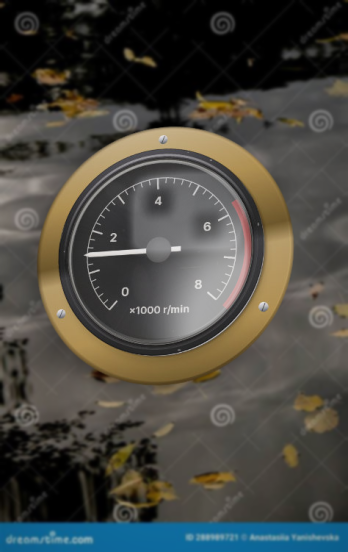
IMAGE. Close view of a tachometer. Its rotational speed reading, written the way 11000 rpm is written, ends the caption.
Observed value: 1400 rpm
